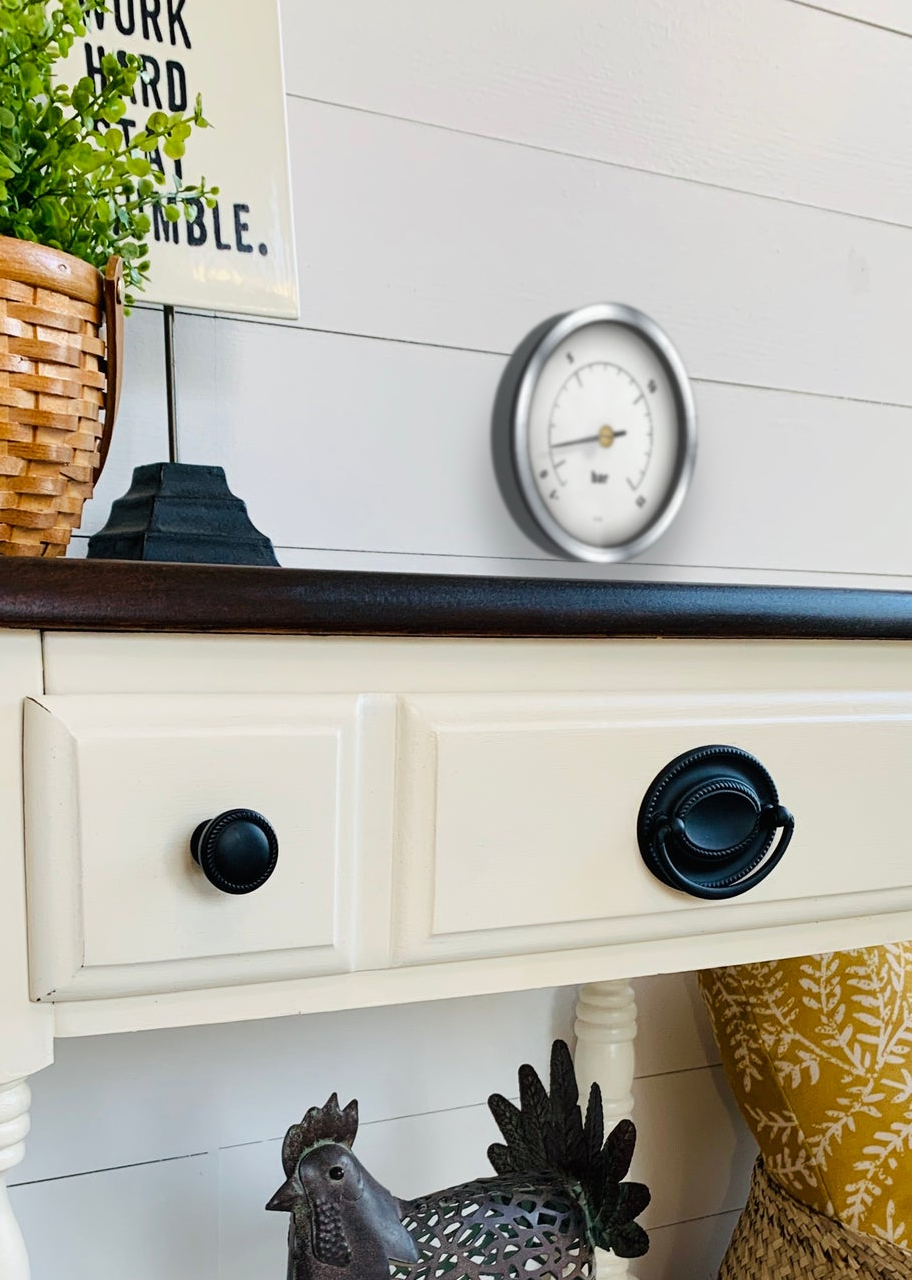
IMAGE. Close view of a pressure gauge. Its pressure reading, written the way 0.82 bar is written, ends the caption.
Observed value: 1 bar
